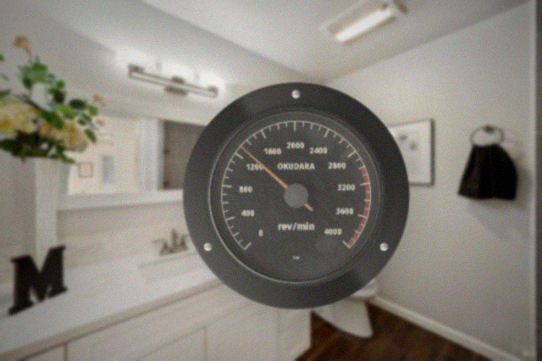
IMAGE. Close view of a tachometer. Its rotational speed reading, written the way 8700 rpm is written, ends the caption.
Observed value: 1300 rpm
